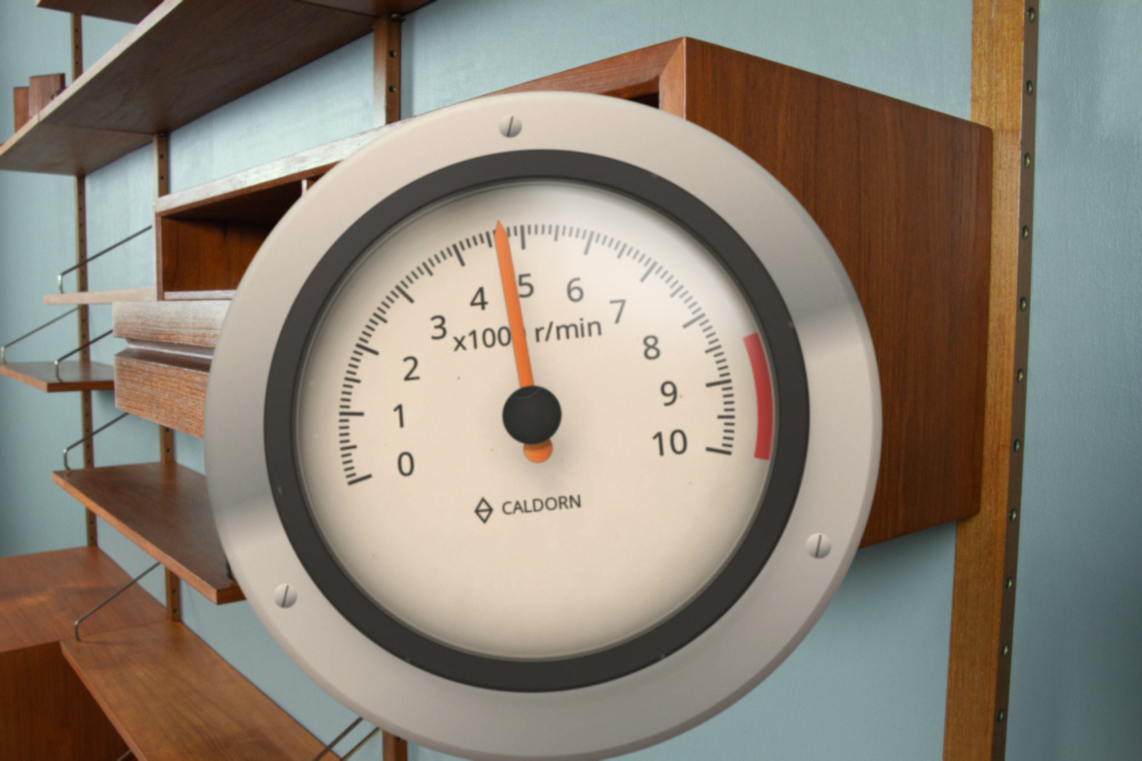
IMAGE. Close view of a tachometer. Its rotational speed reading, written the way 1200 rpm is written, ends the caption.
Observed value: 4700 rpm
